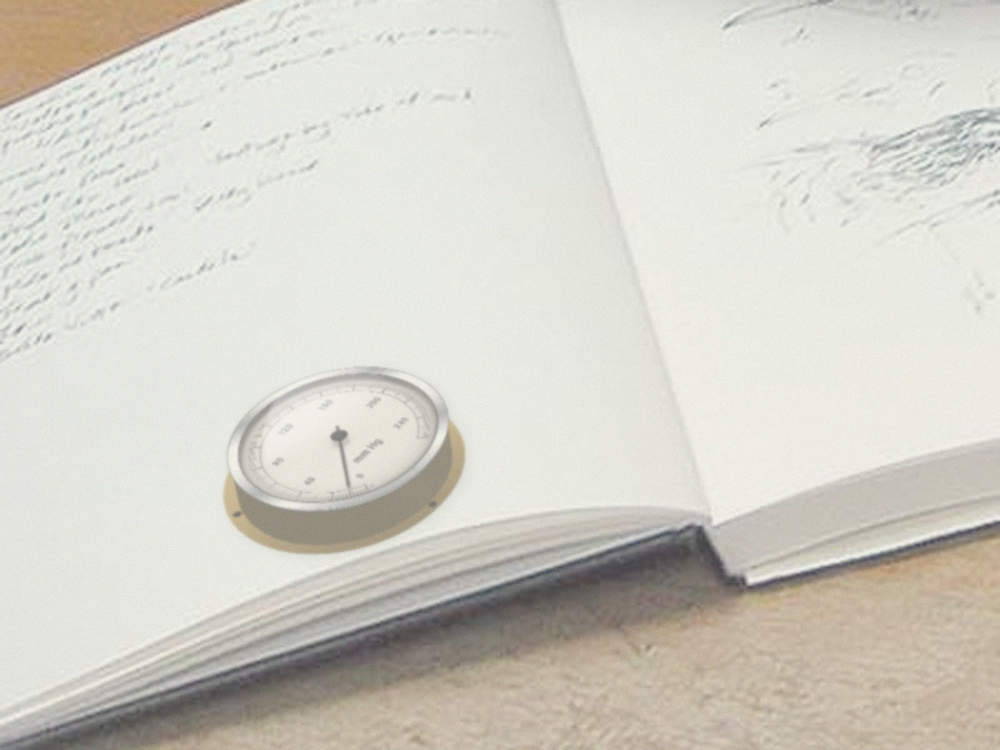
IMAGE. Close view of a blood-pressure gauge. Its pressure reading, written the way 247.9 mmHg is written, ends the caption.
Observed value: 10 mmHg
